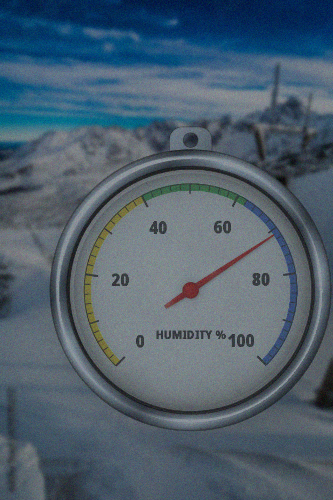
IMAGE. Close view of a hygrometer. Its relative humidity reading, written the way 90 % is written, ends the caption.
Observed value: 71 %
